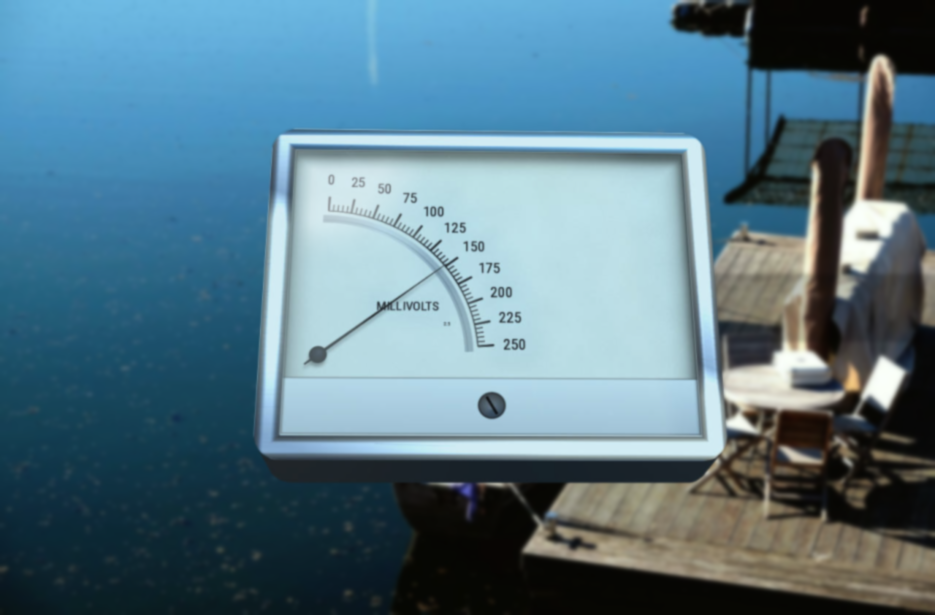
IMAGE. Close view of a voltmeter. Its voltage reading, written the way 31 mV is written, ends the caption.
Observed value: 150 mV
